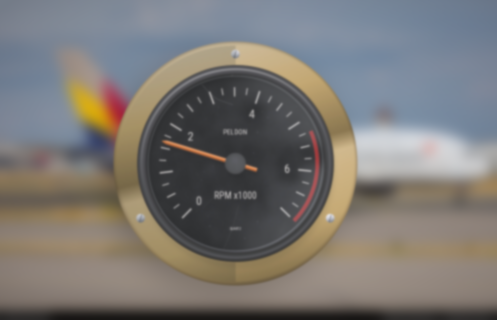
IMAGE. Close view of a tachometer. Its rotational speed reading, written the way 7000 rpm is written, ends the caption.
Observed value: 1625 rpm
